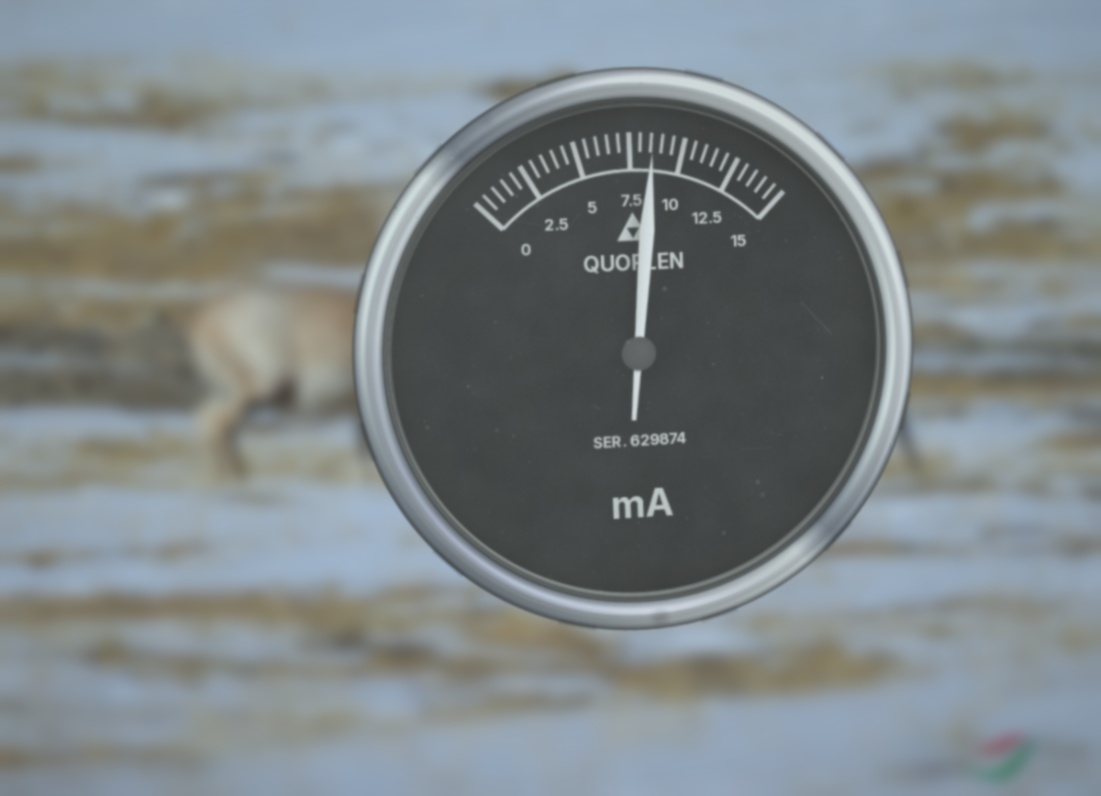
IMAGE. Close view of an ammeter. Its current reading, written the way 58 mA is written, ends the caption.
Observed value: 8.5 mA
